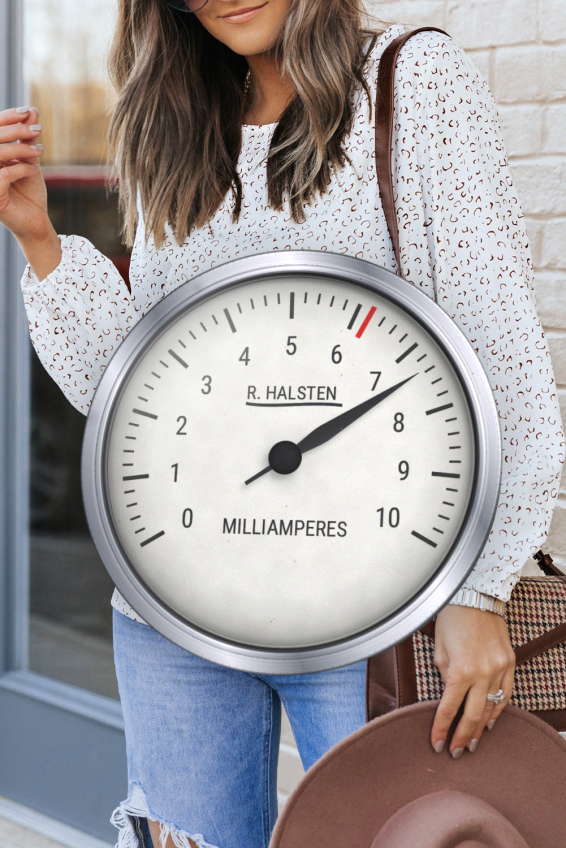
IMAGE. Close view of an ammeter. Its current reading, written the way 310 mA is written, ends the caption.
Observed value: 7.4 mA
